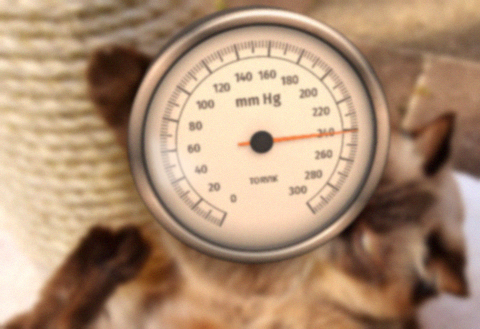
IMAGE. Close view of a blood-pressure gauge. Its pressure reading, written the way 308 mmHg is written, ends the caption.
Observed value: 240 mmHg
